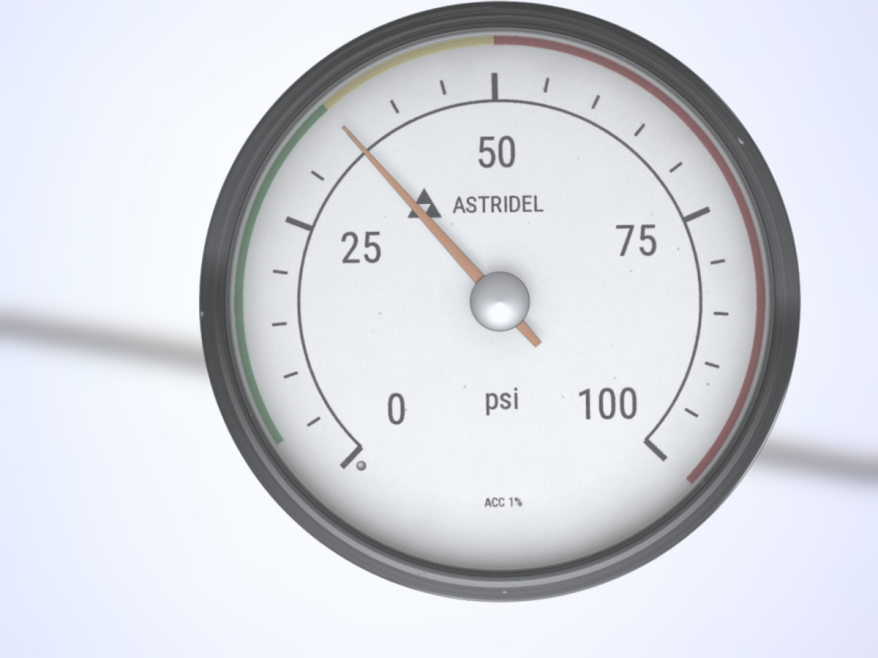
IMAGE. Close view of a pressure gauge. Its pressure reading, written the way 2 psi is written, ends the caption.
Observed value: 35 psi
